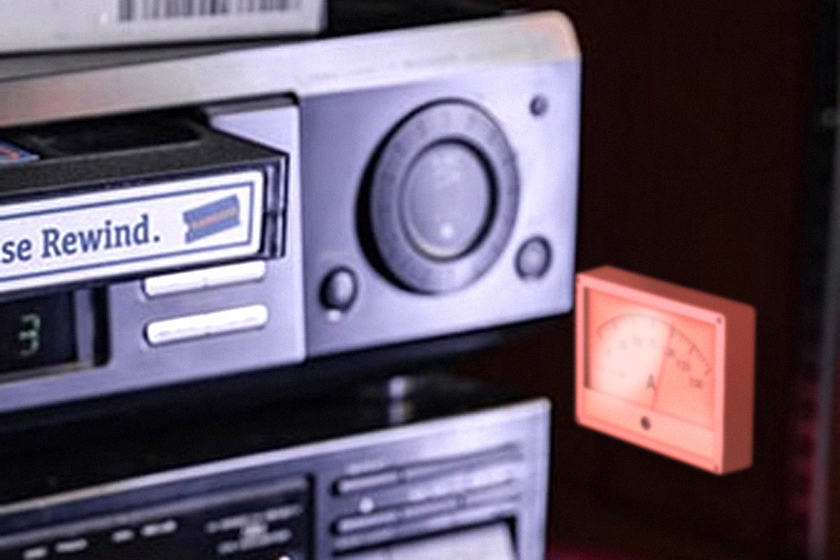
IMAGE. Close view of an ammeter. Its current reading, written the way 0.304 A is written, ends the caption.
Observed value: 100 A
